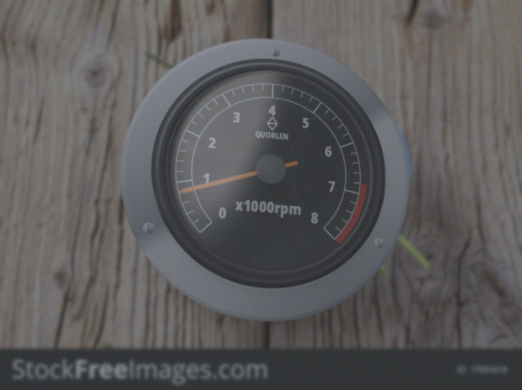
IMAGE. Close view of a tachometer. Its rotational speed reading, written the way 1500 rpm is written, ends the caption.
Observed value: 800 rpm
